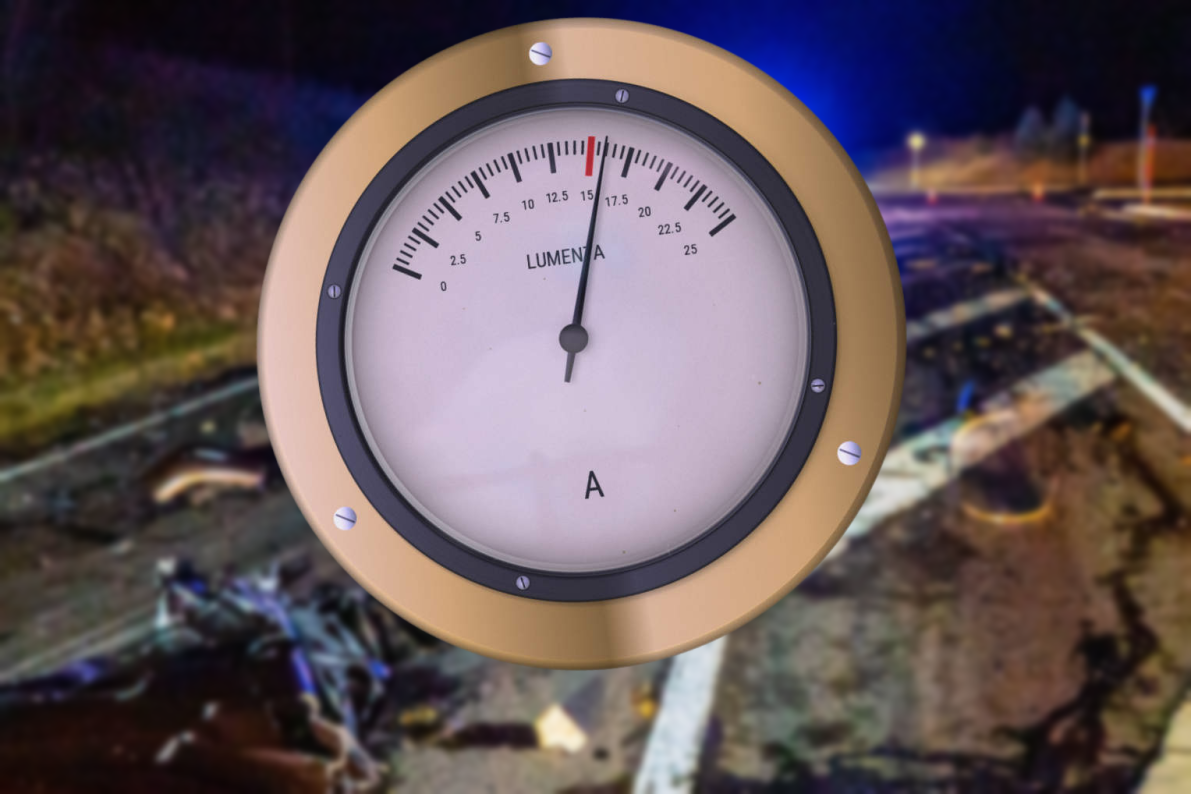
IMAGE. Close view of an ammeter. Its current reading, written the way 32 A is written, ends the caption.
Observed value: 16 A
